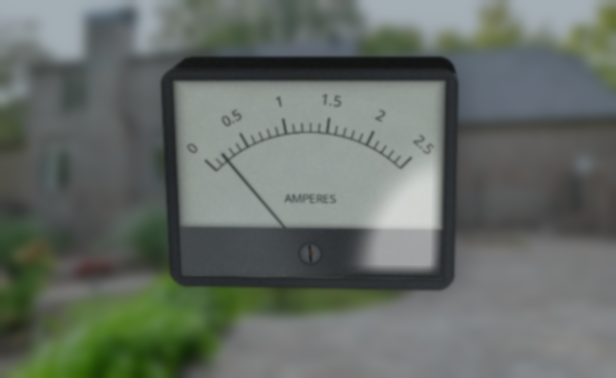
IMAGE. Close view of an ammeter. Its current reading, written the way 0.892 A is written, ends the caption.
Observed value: 0.2 A
